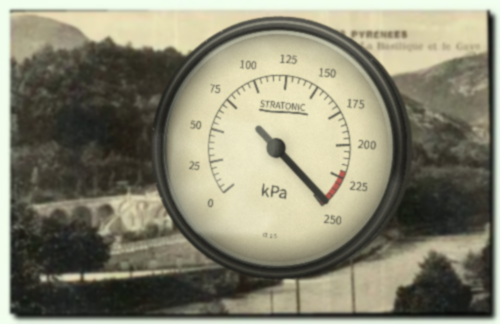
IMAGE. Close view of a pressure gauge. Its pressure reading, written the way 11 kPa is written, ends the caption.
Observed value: 245 kPa
